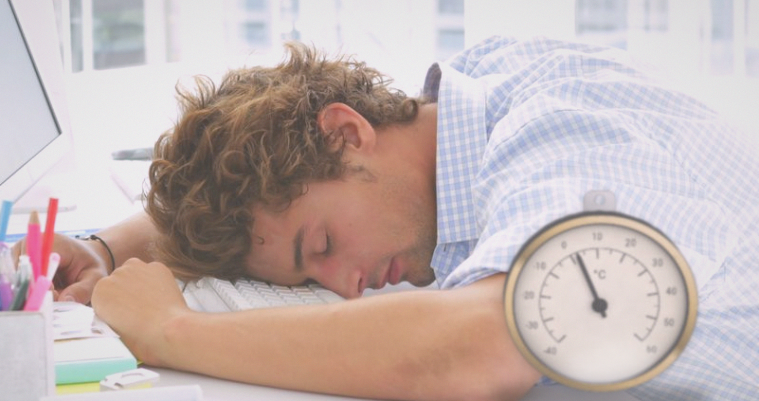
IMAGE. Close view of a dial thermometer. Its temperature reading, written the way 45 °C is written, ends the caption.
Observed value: 2.5 °C
